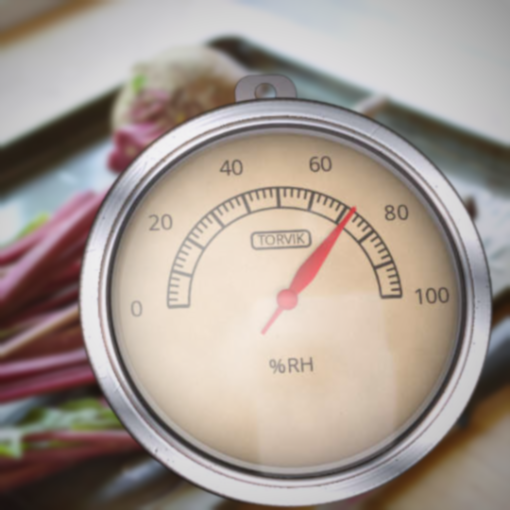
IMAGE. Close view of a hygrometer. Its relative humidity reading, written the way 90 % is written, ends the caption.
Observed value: 72 %
